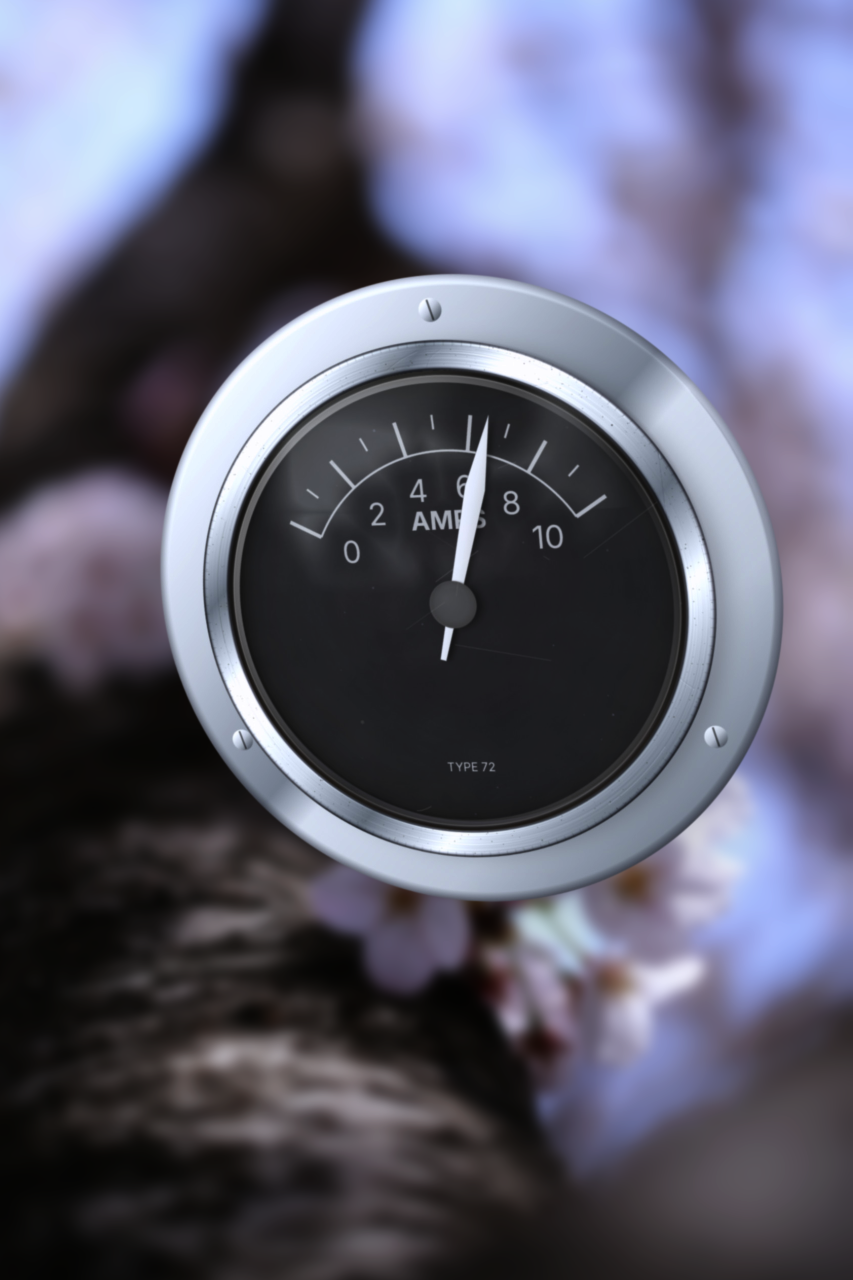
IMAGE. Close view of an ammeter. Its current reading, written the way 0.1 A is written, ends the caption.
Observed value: 6.5 A
